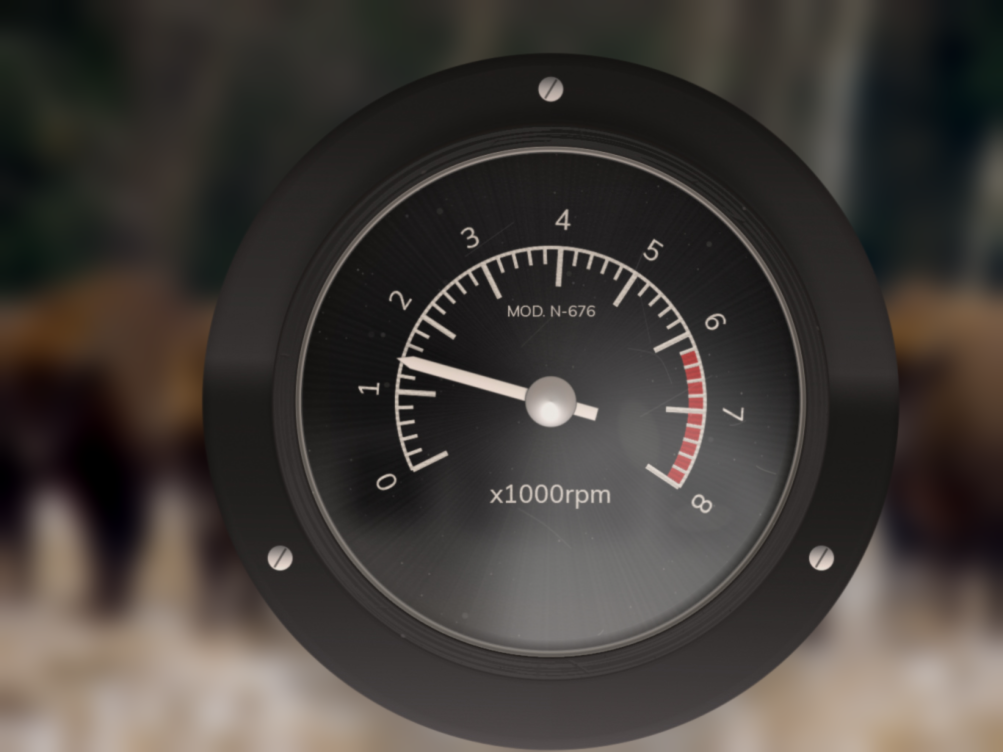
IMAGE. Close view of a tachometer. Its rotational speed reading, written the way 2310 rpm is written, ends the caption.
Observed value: 1400 rpm
